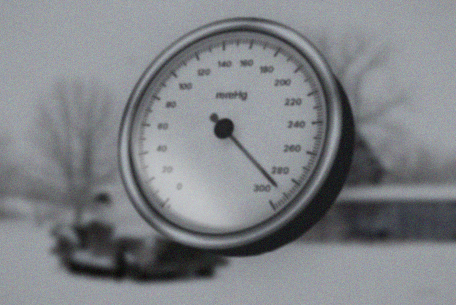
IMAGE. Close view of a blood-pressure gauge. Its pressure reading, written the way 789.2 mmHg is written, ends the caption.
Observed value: 290 mmHg
